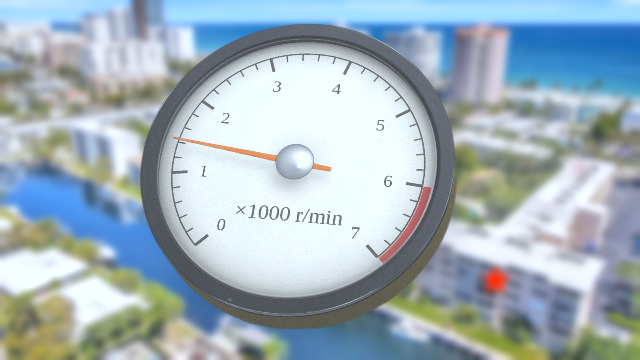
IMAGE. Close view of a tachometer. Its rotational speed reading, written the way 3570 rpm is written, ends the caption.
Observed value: 1400 rpm
